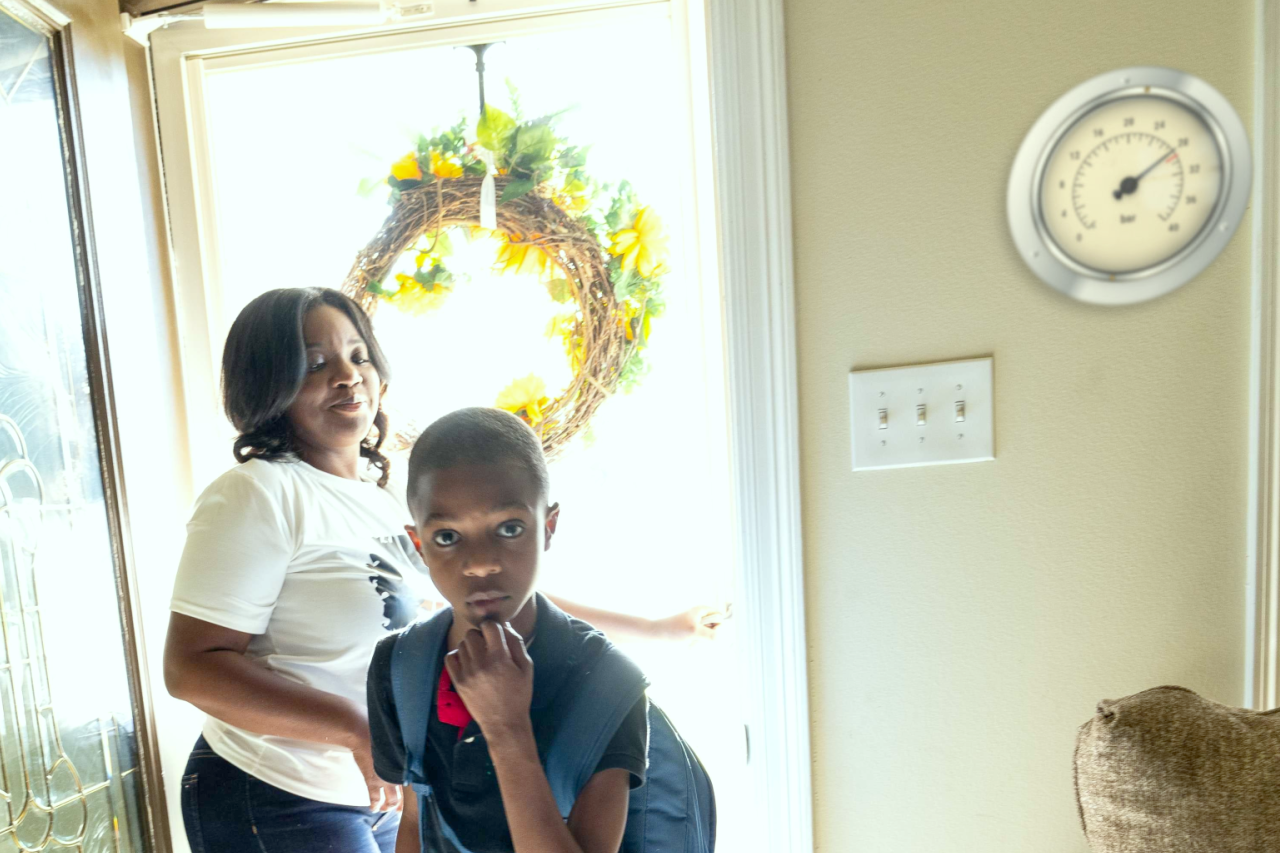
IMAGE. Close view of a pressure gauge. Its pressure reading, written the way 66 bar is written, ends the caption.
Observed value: 28 bar
